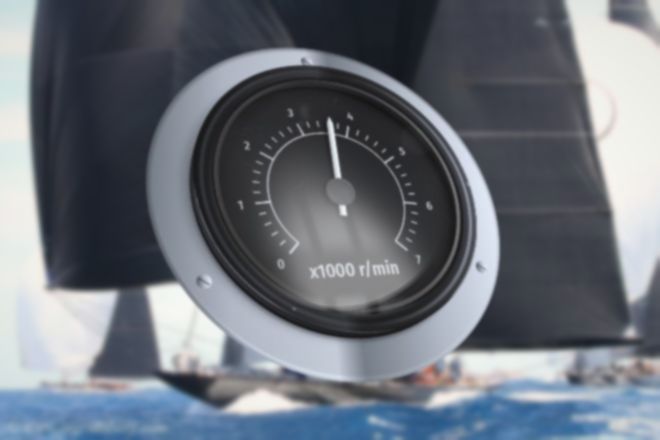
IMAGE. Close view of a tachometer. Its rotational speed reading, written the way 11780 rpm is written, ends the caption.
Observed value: 3600 rpm
